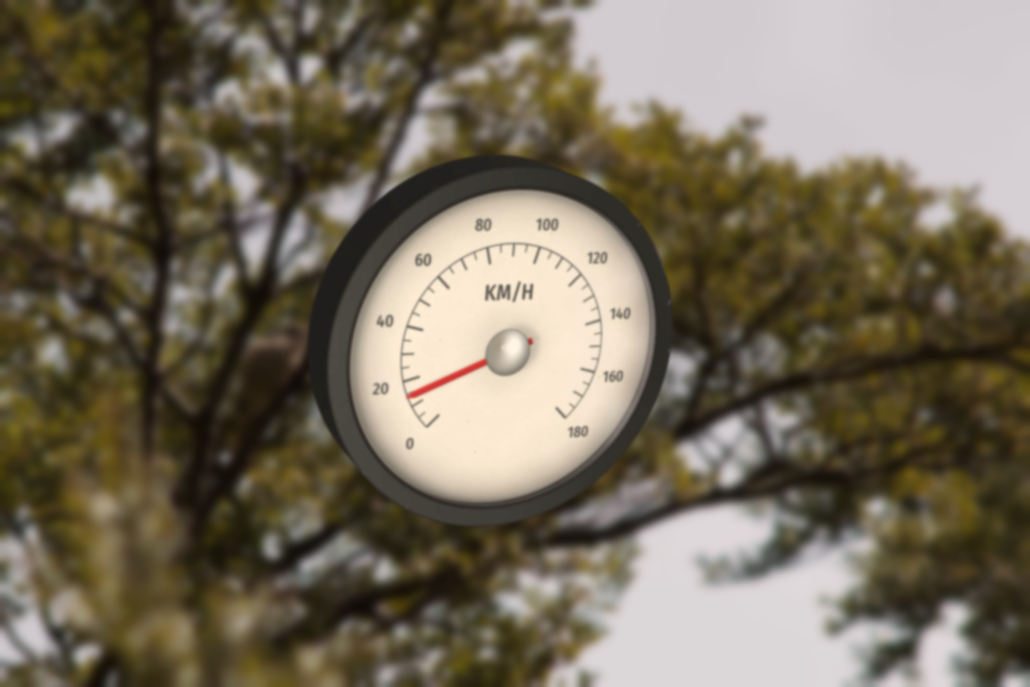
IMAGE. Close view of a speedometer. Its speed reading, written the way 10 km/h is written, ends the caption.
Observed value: 15 km/h
